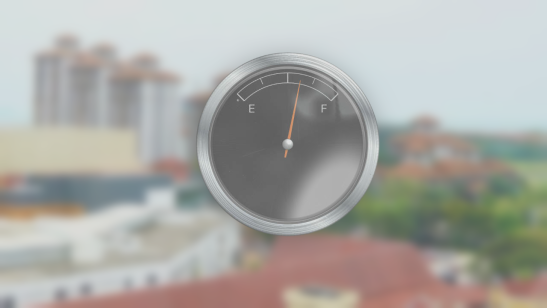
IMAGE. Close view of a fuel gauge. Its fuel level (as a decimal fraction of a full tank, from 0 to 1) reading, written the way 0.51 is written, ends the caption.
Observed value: 0.625
